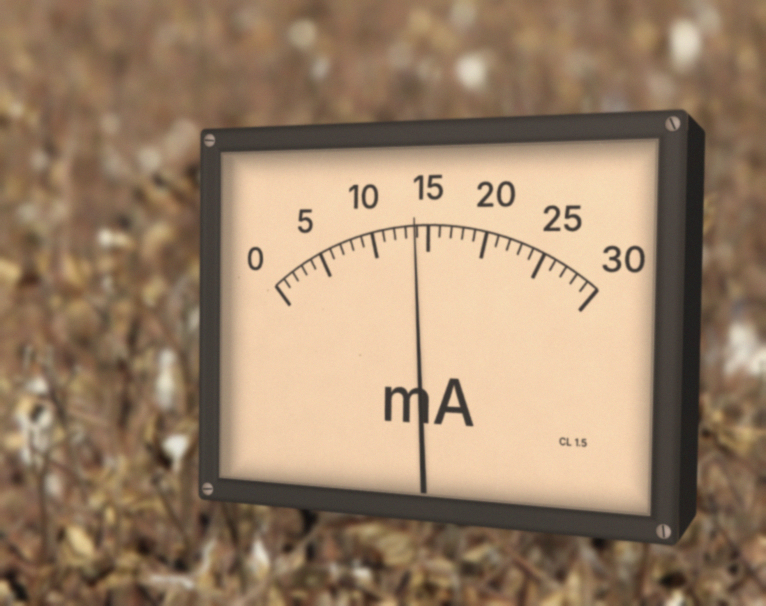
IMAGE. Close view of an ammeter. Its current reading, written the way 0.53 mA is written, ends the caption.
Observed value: 14 mA
